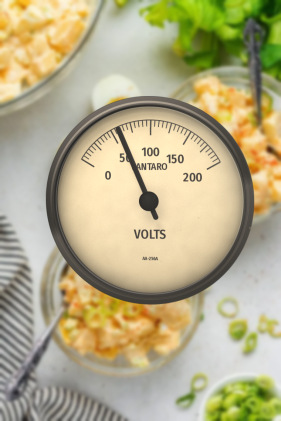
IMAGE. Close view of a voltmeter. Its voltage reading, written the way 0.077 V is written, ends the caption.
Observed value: 60 V
